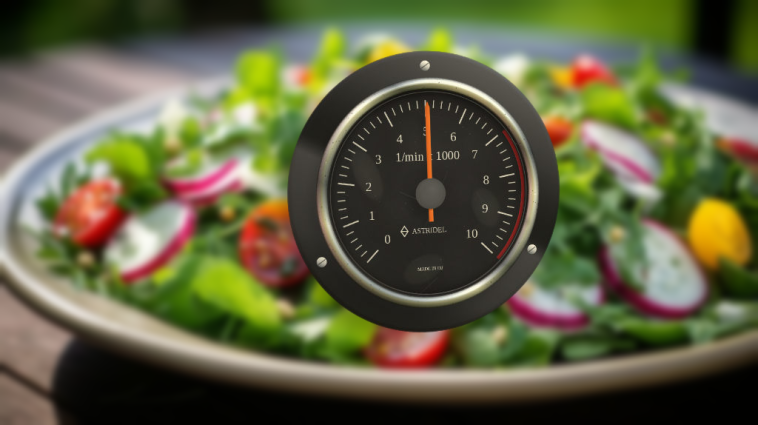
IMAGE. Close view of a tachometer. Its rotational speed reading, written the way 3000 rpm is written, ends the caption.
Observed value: 5000 rpm
